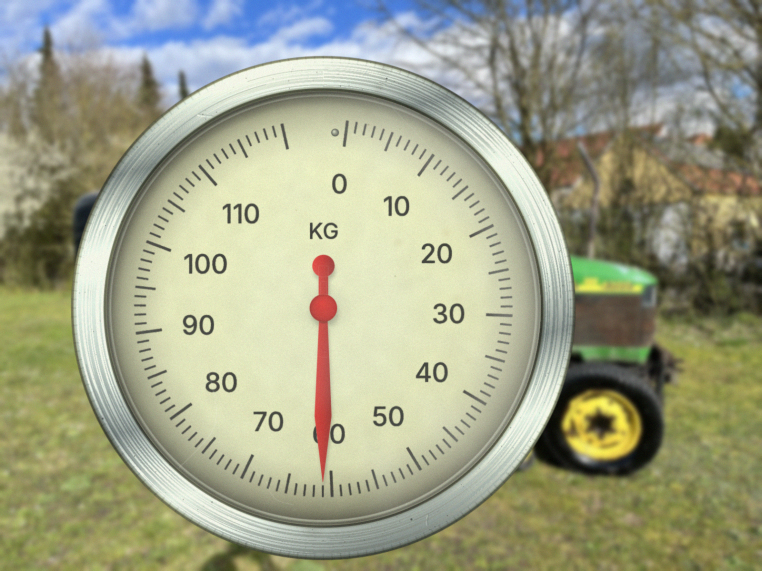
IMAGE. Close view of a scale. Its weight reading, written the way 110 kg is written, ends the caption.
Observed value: 61 kg
